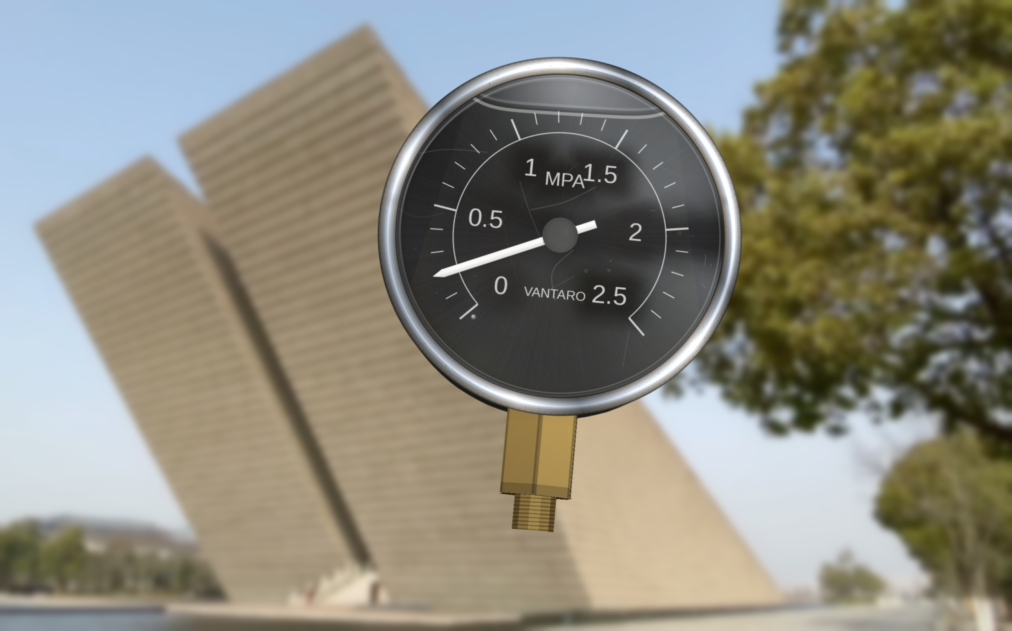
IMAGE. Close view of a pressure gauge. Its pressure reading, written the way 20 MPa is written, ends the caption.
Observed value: 0.2 MPa
